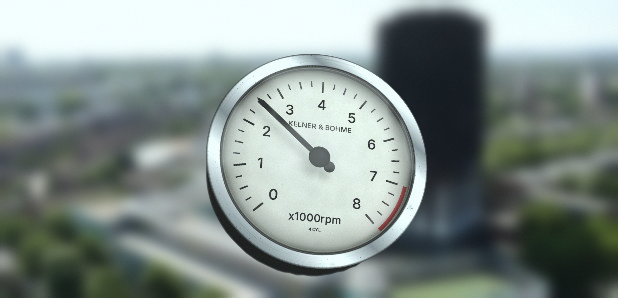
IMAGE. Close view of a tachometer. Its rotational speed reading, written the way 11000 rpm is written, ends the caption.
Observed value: 2500 rpm
